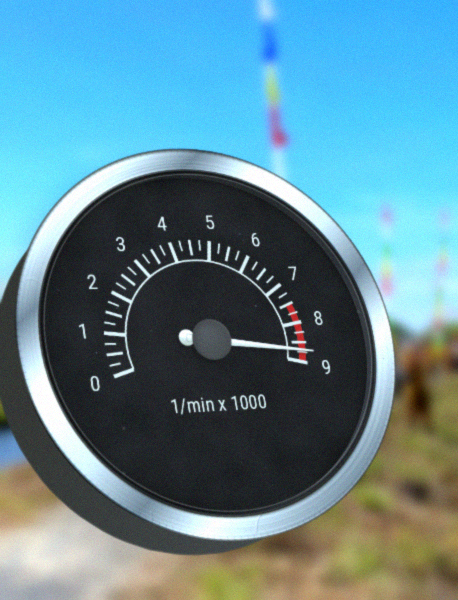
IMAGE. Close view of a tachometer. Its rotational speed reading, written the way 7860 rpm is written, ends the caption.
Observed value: 8750 rpm
